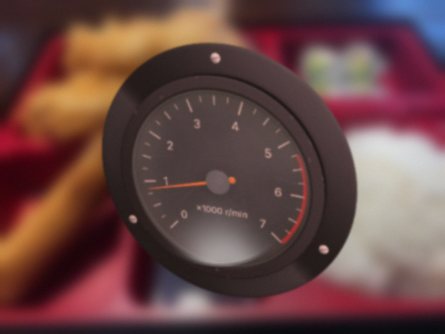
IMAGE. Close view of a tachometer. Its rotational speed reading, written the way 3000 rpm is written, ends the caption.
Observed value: 875 rpm
